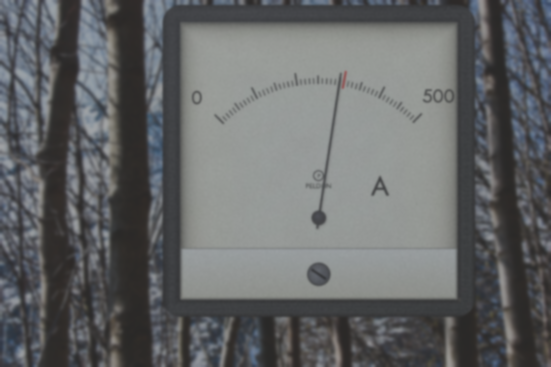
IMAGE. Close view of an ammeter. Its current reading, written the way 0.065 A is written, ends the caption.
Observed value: 300 A
